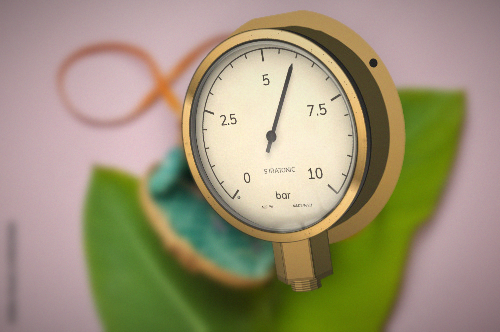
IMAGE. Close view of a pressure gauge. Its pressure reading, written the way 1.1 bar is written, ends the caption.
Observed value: 6 bar
